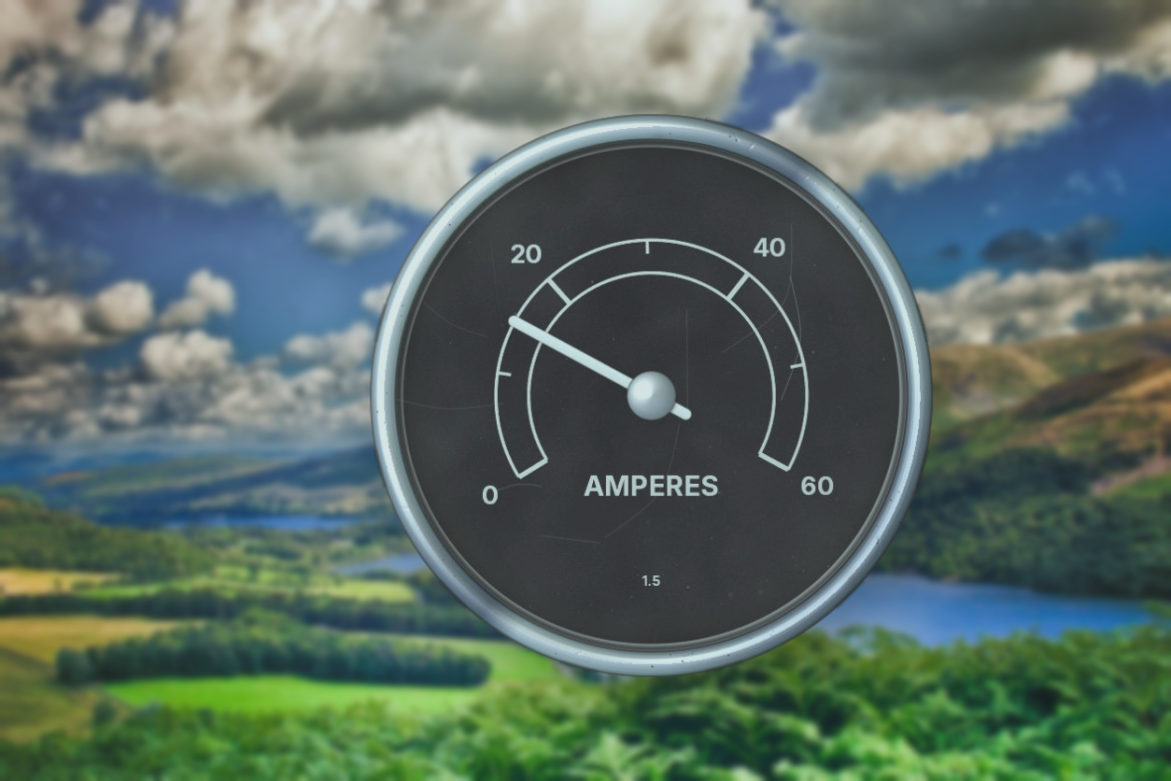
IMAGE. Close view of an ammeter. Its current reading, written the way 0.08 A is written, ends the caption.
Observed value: 15 A
